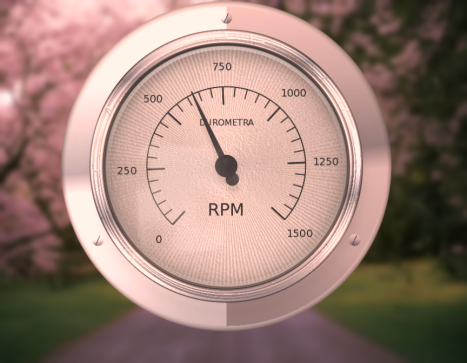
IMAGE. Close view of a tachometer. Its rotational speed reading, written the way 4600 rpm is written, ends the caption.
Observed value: 625 rpm
